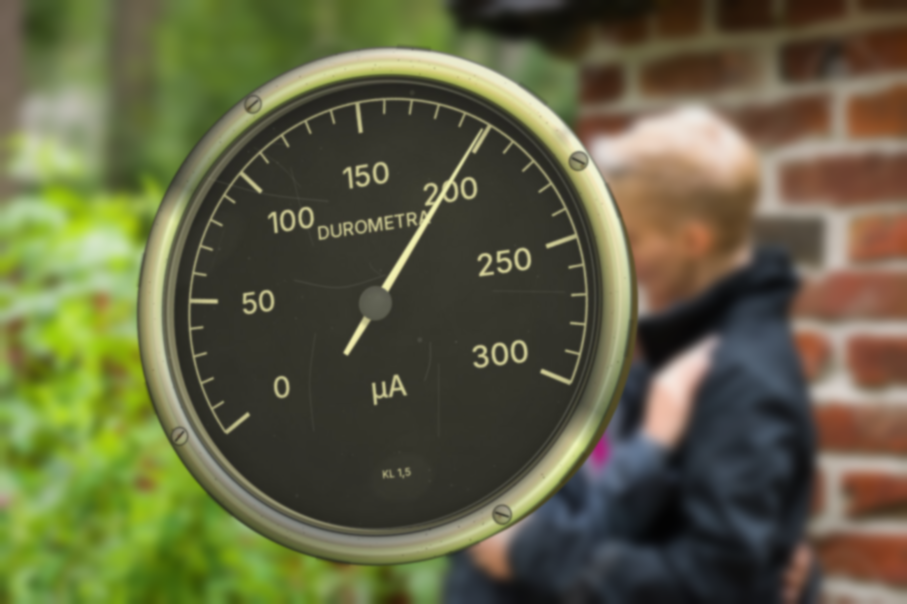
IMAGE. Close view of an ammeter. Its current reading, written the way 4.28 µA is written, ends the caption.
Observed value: 200 µA
